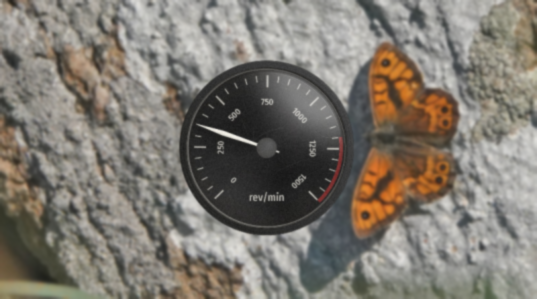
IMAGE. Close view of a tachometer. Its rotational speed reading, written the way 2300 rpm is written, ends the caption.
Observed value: 350 rpm
